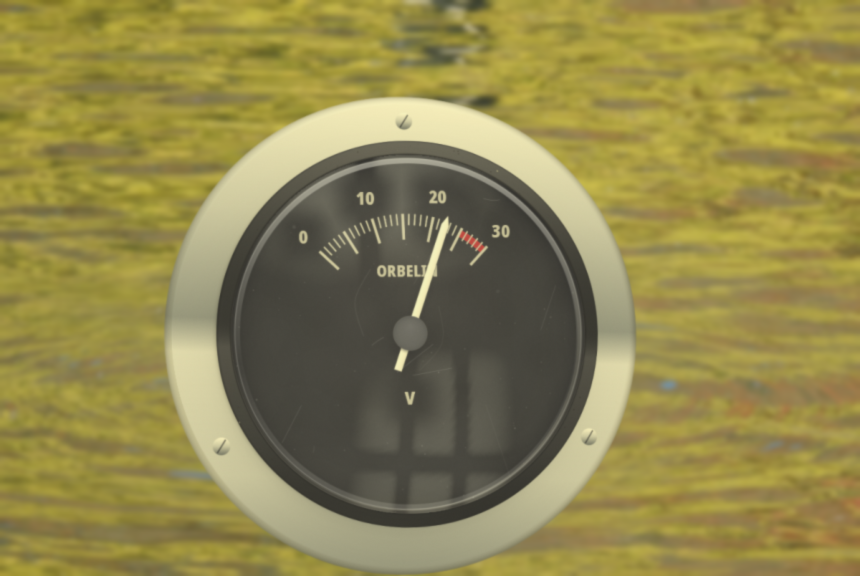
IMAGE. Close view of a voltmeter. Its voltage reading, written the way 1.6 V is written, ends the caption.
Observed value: 22 V
